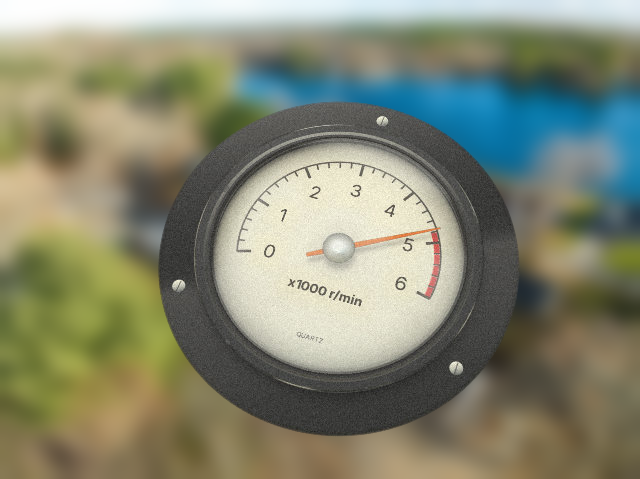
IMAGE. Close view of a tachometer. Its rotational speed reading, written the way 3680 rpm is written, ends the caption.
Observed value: 4800 rpm
